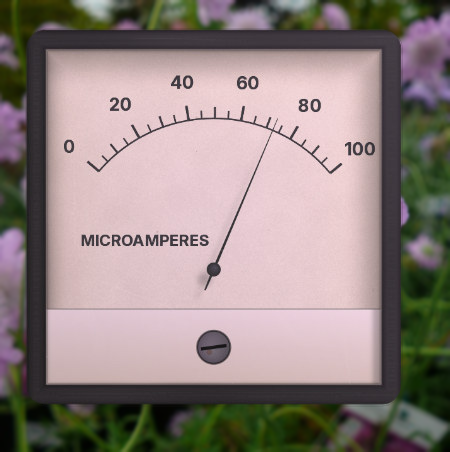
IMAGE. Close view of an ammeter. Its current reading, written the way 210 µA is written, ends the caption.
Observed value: 72.5 µA
